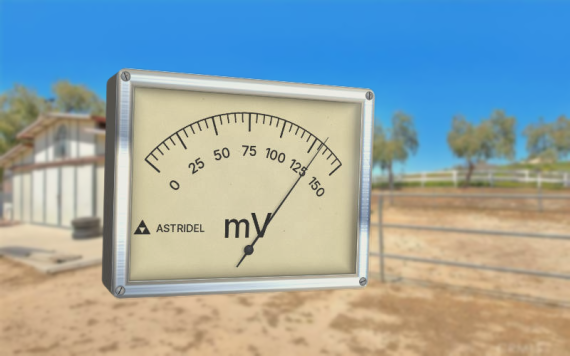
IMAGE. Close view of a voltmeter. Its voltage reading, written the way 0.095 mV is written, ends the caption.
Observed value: 130 mV
